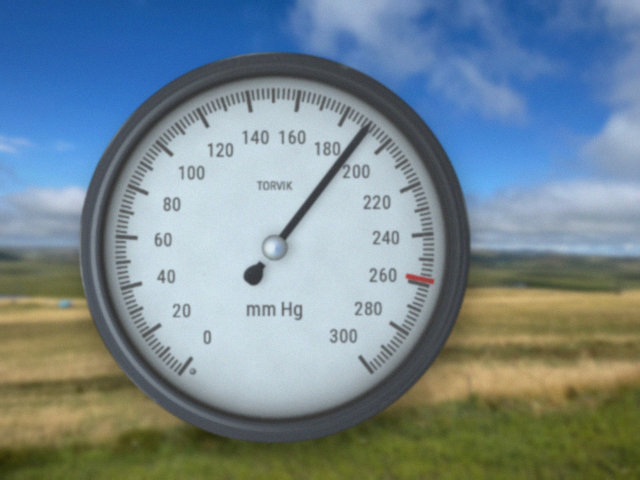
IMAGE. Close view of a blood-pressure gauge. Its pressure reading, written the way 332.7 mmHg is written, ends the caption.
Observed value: 190 mmHg
